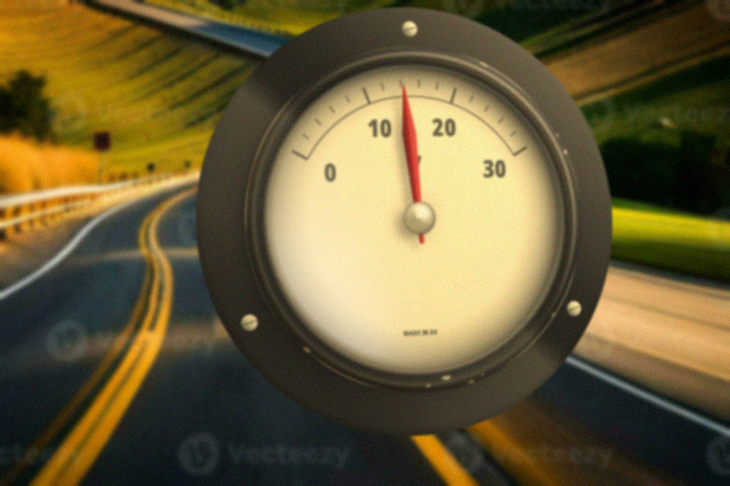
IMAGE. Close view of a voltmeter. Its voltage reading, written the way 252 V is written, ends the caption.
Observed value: 14 V
